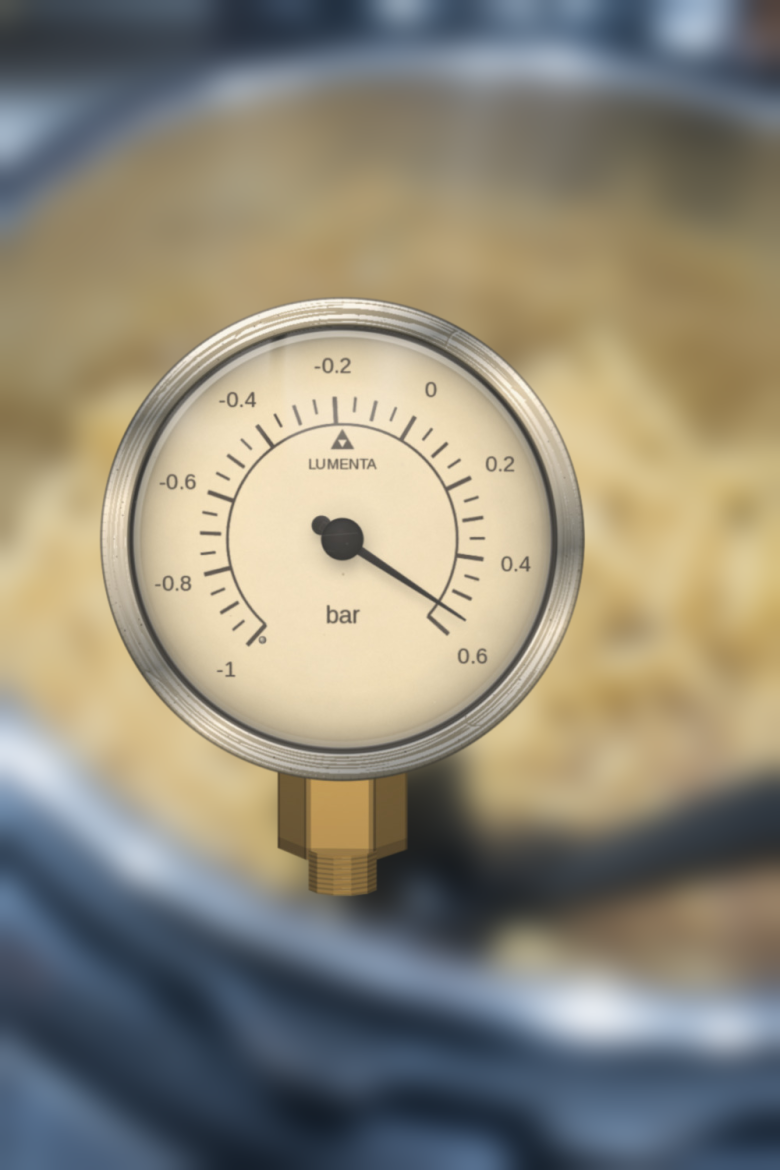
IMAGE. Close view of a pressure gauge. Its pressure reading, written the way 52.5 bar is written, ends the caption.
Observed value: 0.55 bar
